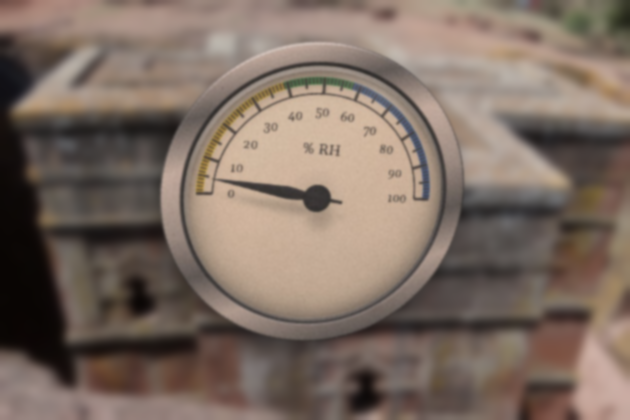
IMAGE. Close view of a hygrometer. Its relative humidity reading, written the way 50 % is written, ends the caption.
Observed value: 5 %
